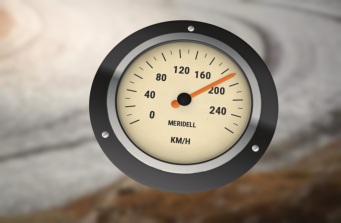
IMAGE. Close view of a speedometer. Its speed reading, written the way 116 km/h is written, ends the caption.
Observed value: 190 km/h
